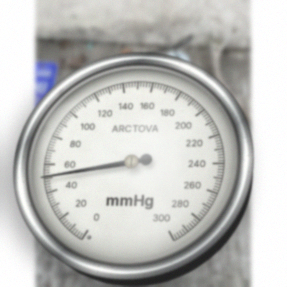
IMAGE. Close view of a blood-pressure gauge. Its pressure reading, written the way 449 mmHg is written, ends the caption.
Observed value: 50 mmHg
